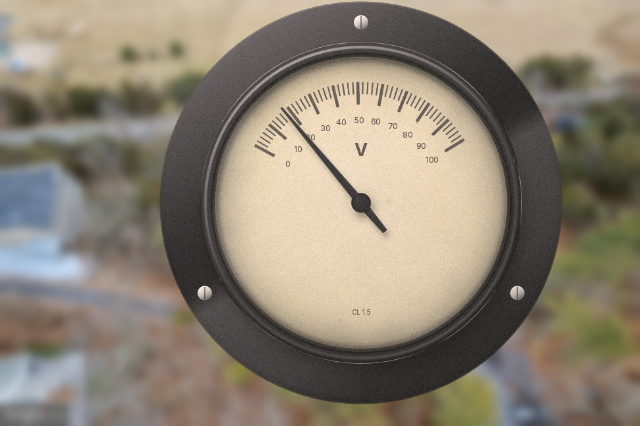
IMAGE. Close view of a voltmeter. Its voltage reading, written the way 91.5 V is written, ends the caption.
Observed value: 18 V
